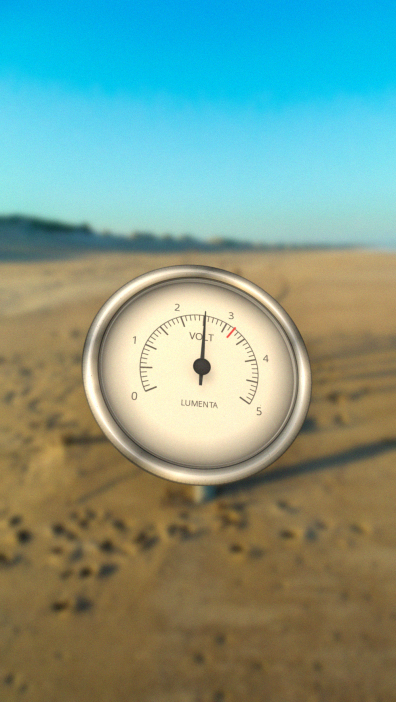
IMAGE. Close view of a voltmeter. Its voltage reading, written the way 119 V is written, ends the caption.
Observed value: 2.5 V
